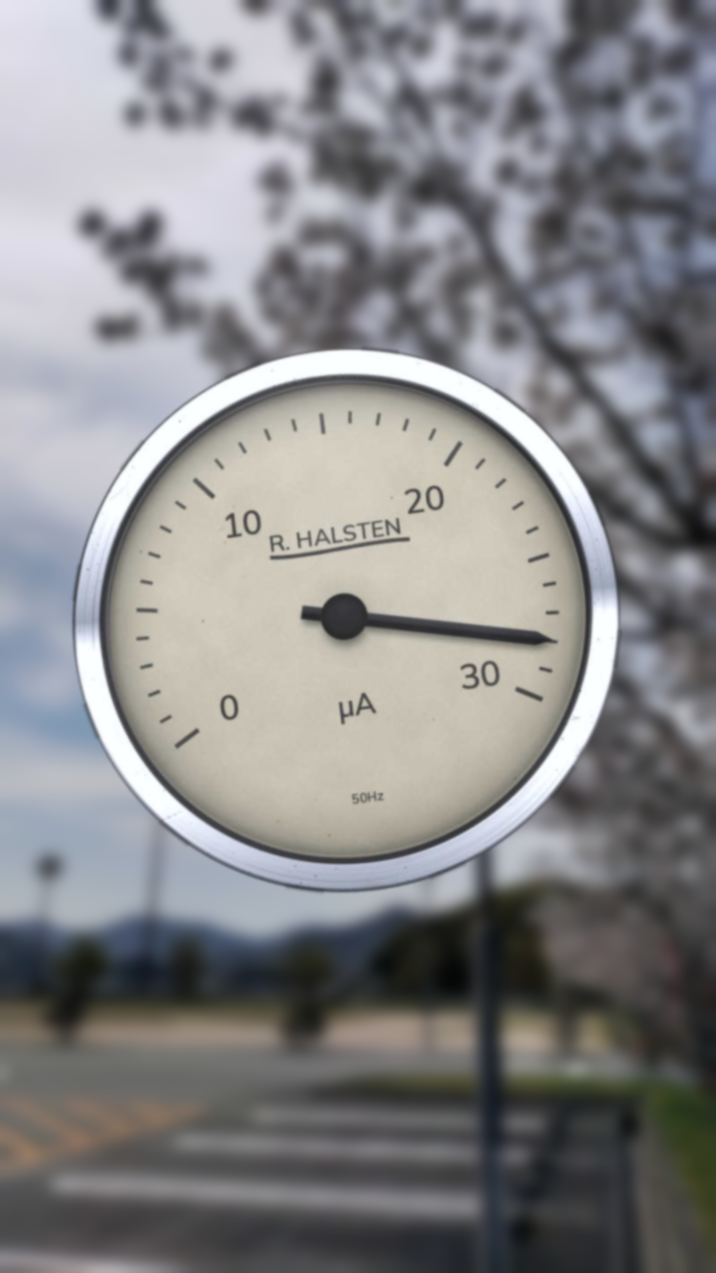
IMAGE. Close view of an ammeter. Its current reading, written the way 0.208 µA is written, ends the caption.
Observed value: 28 µA
